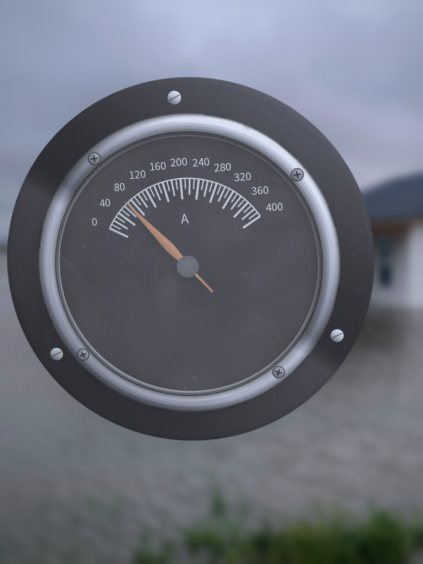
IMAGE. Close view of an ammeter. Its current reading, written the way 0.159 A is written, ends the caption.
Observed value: 70 A
